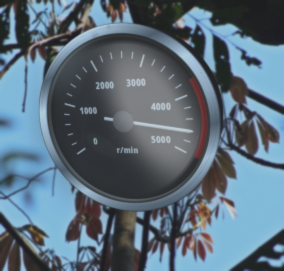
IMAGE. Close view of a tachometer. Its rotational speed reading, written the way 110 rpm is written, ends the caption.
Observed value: 4600 rpm
